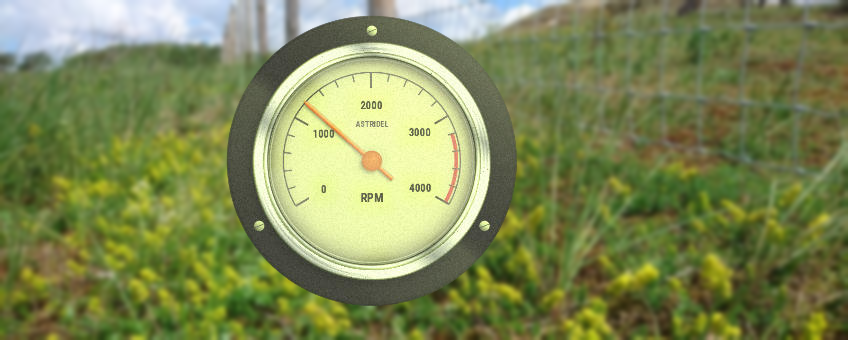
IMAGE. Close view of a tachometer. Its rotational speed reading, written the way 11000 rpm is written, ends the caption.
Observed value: 1200 rpm
